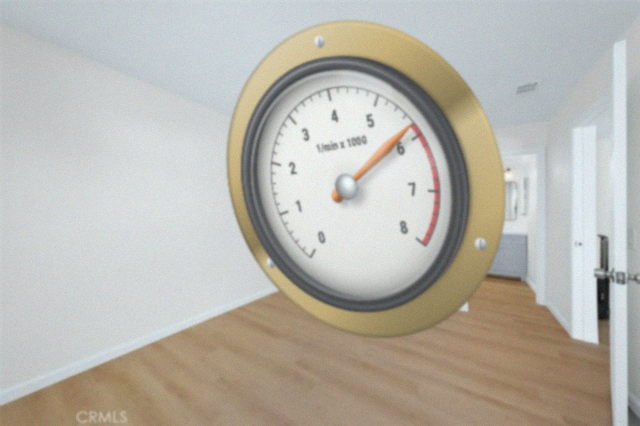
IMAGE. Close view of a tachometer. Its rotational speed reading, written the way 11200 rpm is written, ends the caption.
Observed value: 5800 rpm
